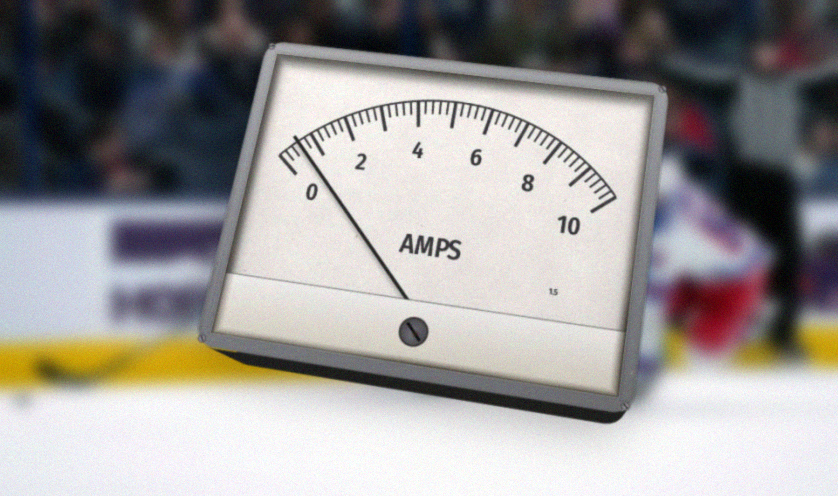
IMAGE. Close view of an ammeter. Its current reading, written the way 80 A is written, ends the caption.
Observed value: 0.6 A
